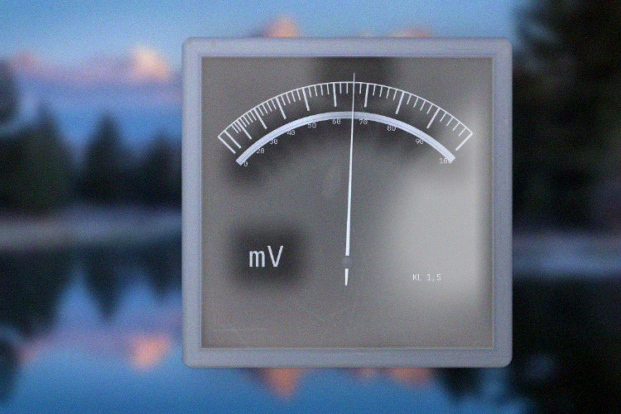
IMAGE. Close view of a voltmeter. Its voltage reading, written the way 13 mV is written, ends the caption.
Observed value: 66 mV
